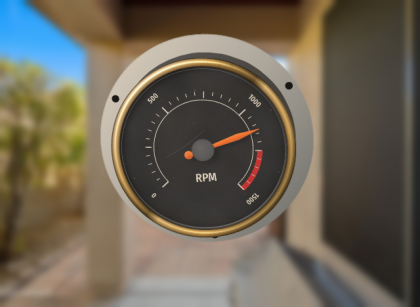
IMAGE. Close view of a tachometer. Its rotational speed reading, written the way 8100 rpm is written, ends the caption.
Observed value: 1125 rpm
